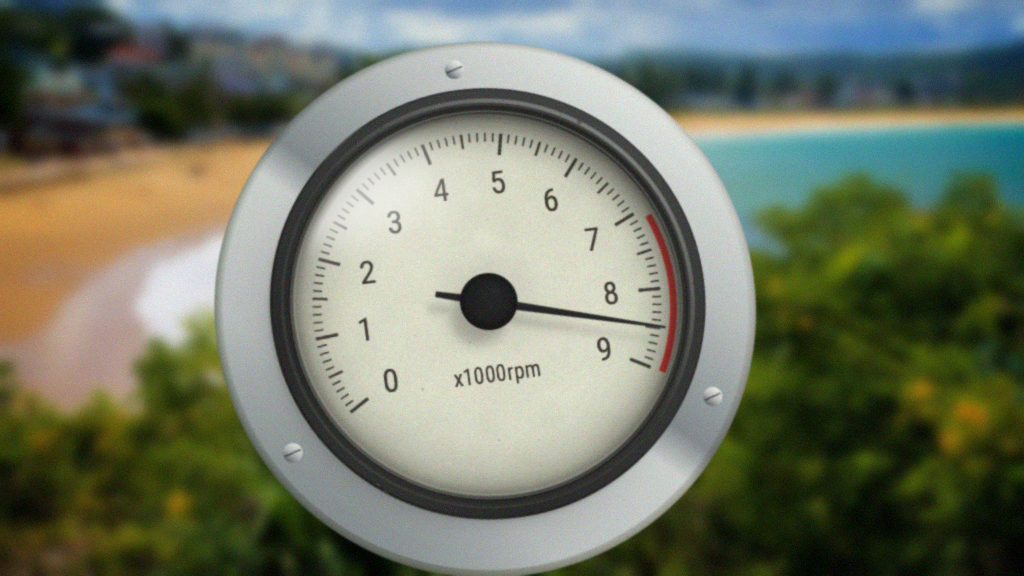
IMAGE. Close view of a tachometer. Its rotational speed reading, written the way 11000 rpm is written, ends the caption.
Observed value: 8500 rpm
